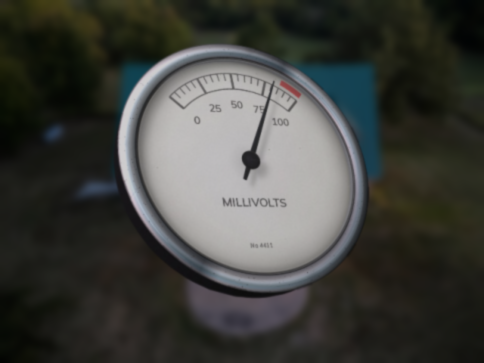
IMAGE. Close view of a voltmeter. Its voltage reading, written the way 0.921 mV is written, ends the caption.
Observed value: 80 mV
